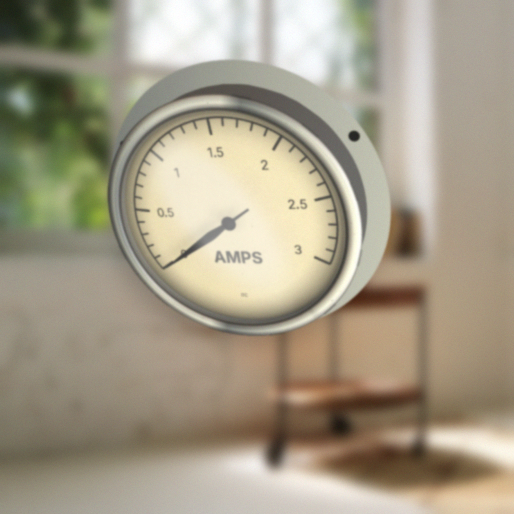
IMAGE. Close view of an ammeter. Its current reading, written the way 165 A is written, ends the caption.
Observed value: 0 A
